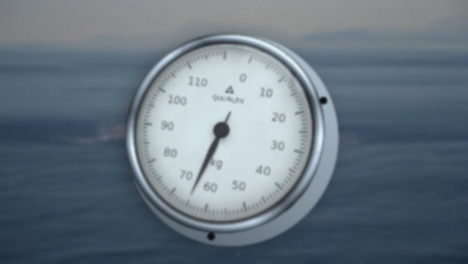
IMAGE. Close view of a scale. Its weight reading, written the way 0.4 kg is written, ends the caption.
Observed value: 65 kg
